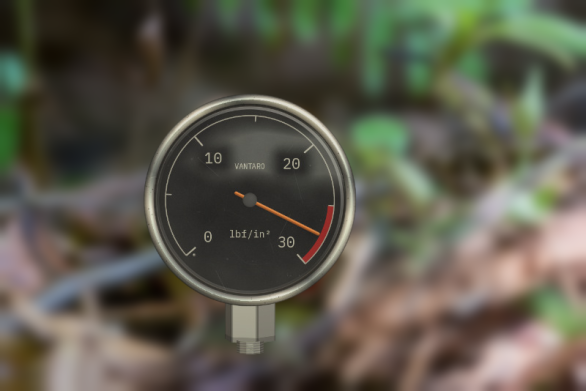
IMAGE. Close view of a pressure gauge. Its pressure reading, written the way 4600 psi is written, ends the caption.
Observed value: 27.5 psi
